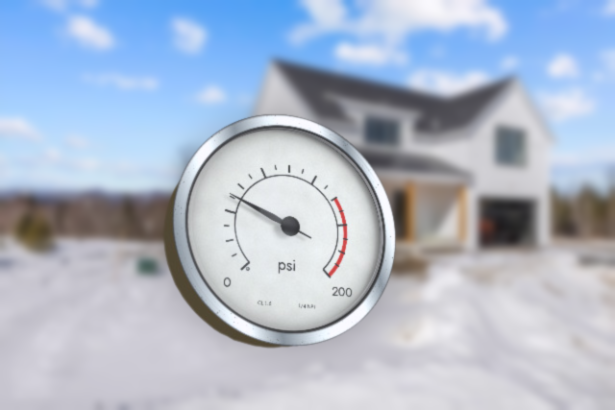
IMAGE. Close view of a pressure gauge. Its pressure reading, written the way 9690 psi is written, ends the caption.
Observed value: 50 psi
